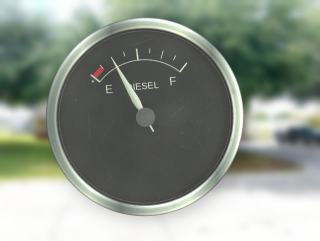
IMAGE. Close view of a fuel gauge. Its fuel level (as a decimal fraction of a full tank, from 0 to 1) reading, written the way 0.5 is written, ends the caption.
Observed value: 0.25
